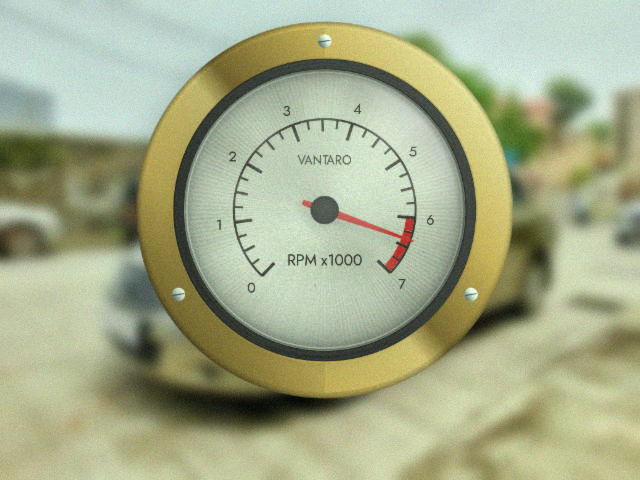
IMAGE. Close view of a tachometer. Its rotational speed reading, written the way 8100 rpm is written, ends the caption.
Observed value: 6375 rpm
